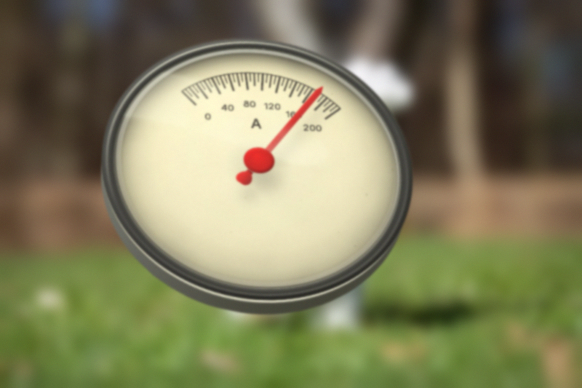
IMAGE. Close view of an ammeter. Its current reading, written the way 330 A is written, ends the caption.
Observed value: 170 A
